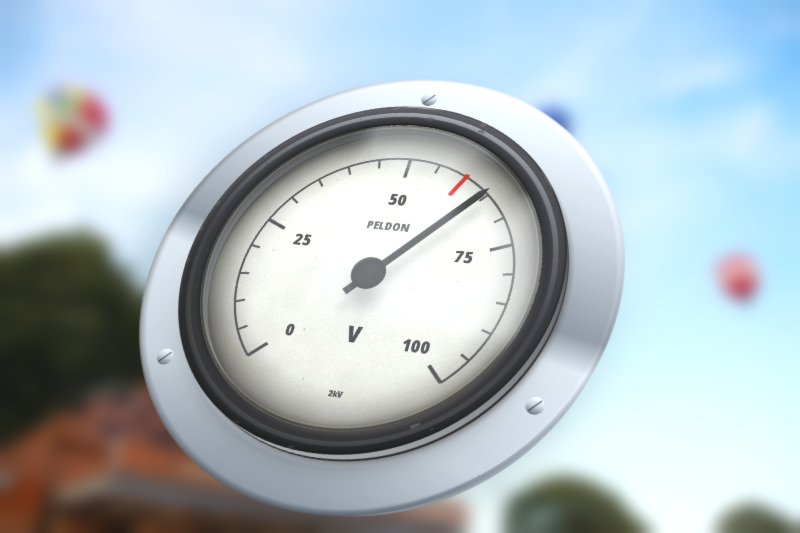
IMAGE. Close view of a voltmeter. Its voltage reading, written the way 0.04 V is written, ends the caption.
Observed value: 65 V
